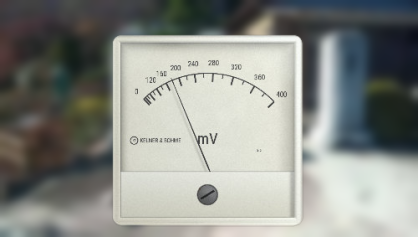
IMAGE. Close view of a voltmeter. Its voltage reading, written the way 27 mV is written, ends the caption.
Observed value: 180 mV
